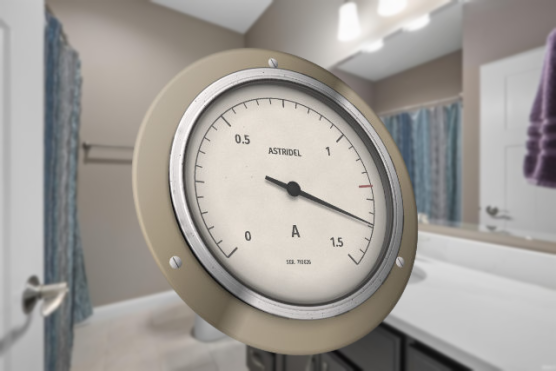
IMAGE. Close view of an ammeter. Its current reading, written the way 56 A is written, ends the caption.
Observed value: 1.35 A
